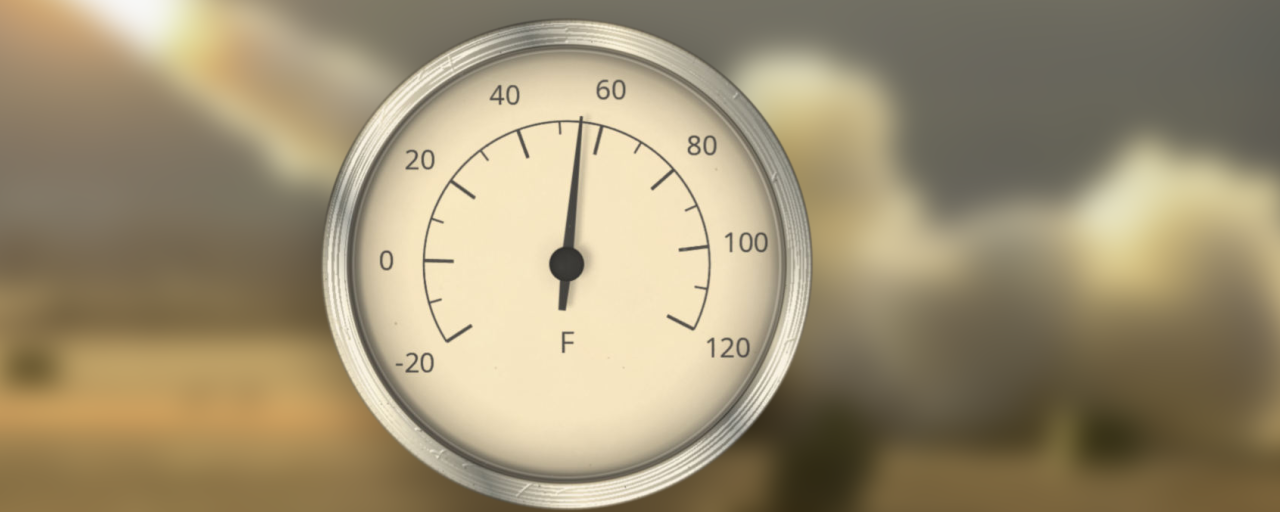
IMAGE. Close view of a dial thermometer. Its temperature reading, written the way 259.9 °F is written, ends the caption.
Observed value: 55 °F
